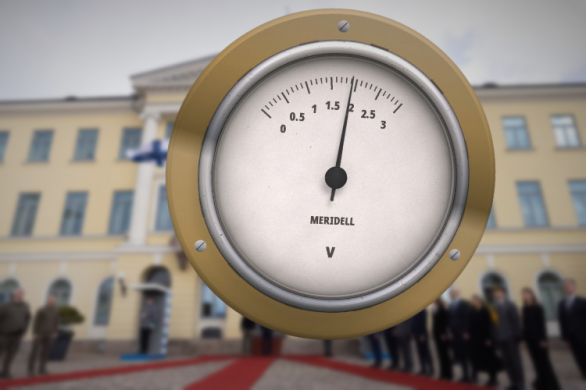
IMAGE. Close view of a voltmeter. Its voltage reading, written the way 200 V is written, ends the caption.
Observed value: 1.9 V
